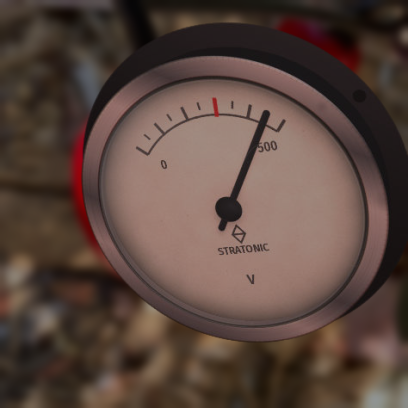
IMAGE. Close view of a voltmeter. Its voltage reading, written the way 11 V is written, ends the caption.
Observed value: 450 V
